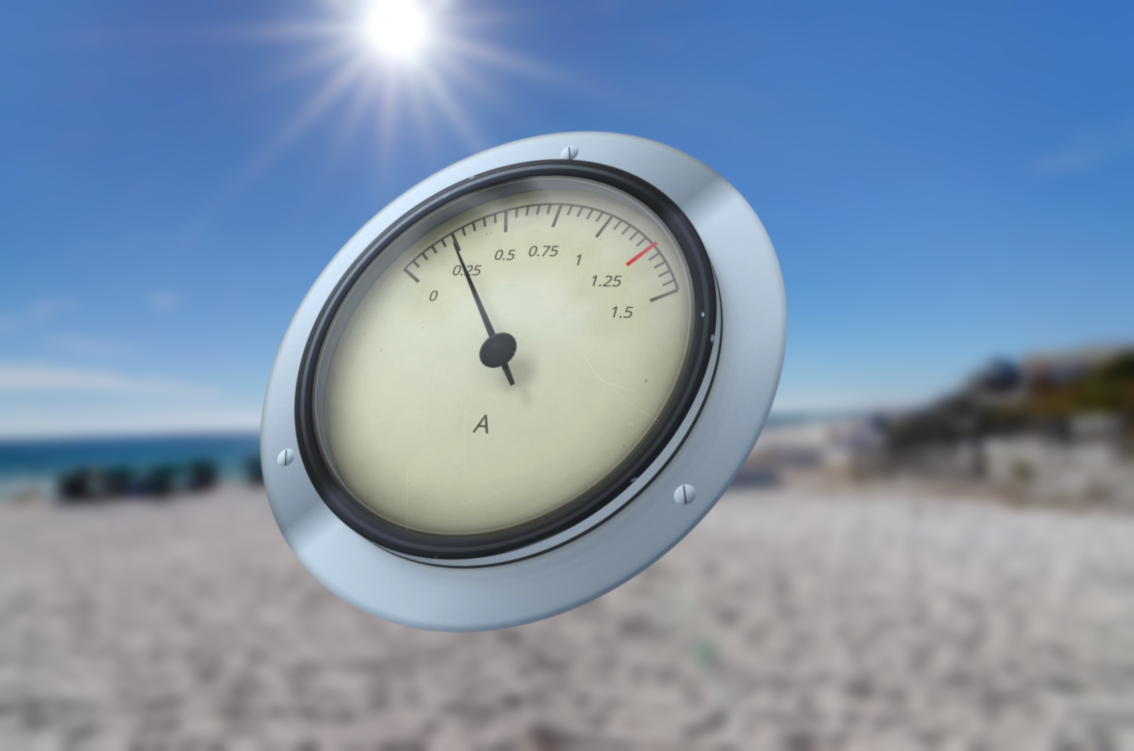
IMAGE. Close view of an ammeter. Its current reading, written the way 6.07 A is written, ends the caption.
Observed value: 0.25 A
